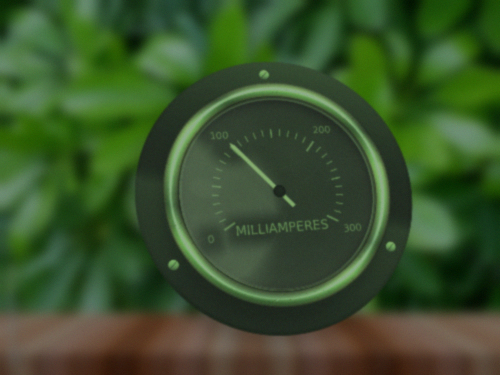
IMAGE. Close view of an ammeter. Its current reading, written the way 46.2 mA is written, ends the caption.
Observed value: 100 mA
